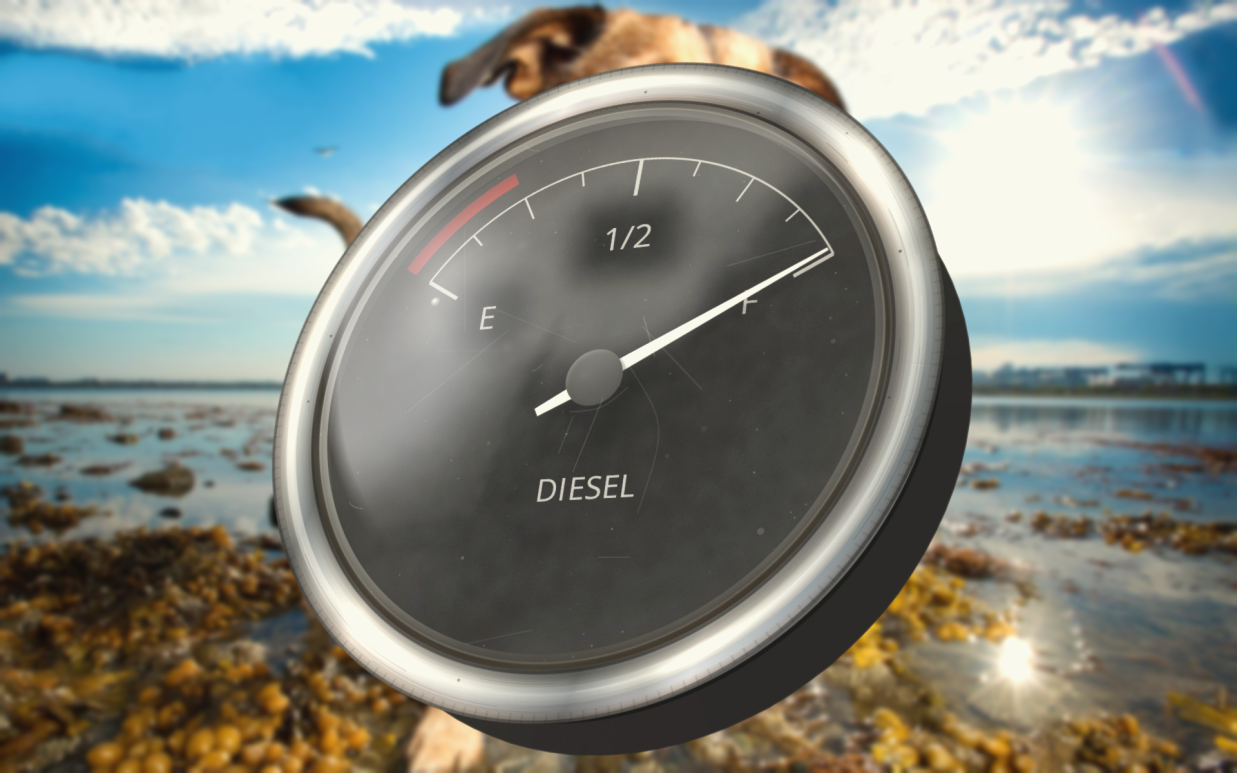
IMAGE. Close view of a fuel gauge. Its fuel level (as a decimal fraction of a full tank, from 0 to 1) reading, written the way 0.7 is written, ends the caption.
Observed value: 1
